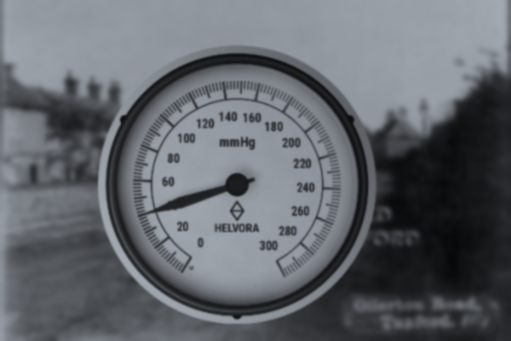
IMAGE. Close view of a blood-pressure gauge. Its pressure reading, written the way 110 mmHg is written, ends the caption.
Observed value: 40 mmHg
